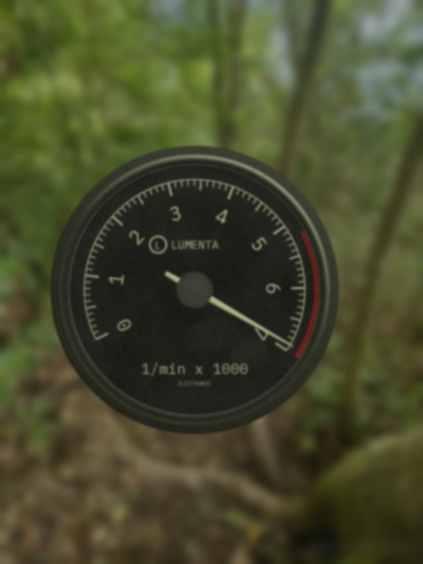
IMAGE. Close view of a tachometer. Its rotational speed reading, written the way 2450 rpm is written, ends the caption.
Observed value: 6900 rpm
